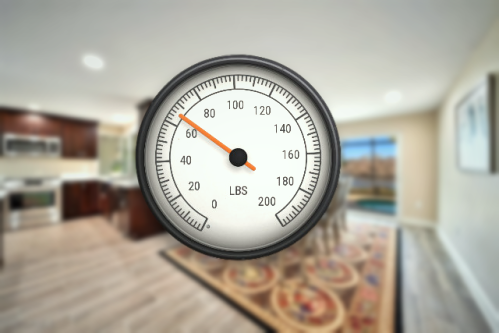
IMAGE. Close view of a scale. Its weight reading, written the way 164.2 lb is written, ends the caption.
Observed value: 66 lb
